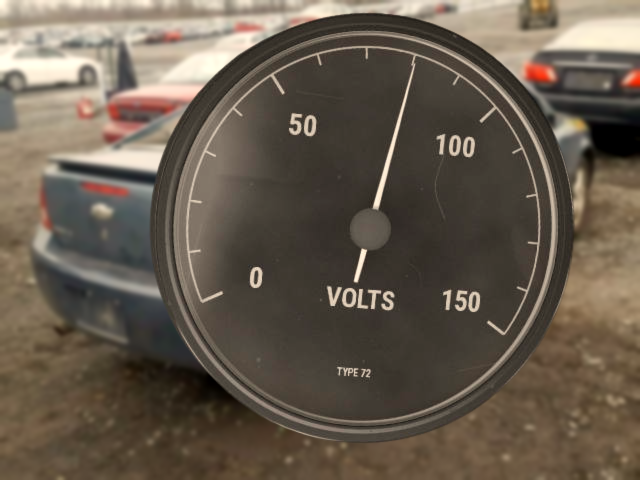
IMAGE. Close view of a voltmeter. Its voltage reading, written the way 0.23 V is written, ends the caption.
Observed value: 80 V
